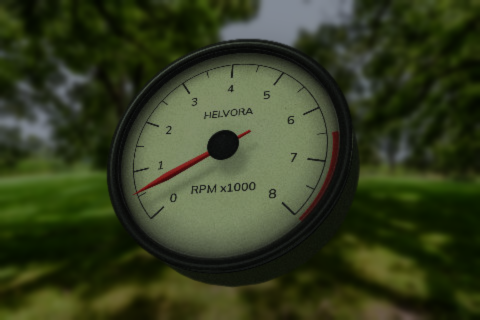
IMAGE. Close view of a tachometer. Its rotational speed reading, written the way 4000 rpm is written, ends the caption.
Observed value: 500 rpm
